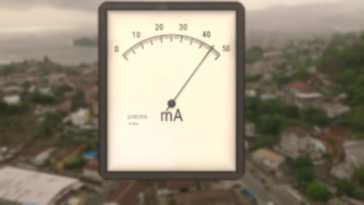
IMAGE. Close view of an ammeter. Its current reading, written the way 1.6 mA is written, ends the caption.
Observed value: 45 mA
